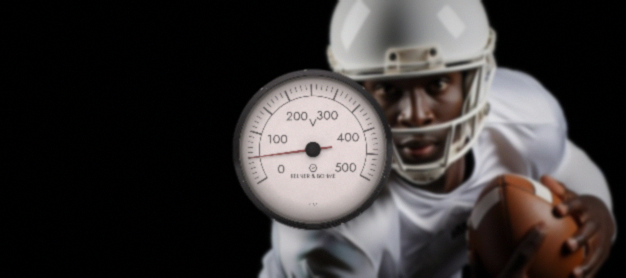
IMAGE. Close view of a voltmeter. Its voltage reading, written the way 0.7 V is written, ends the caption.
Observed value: 50 V
